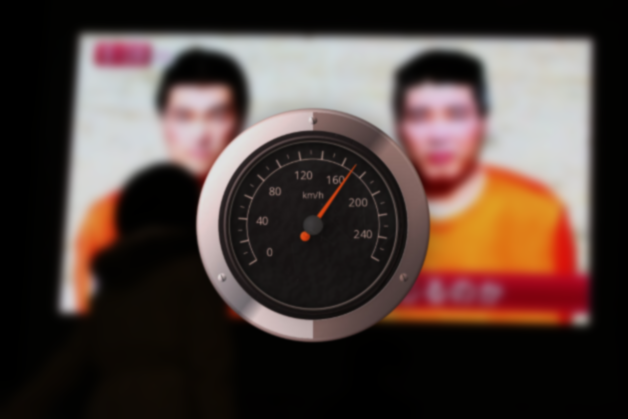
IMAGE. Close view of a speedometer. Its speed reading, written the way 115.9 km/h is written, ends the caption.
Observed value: 170 km/h
